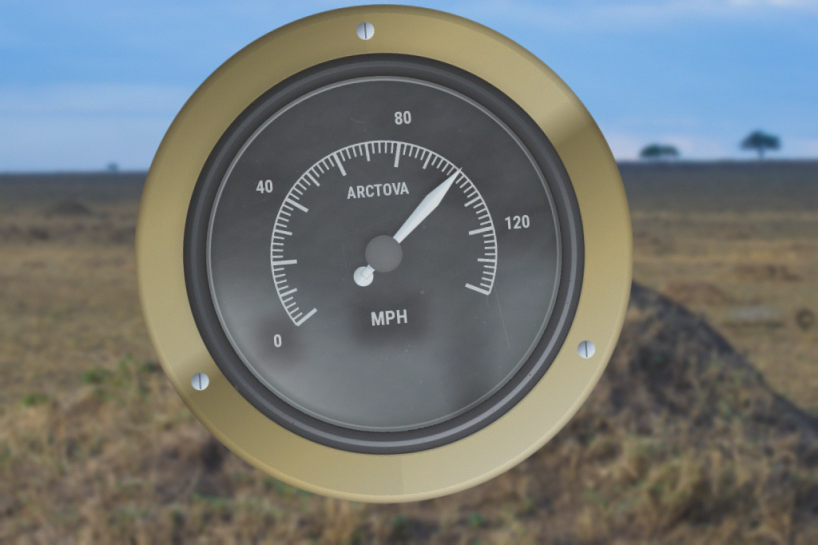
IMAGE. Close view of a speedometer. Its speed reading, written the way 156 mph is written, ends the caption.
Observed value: 100 mph
